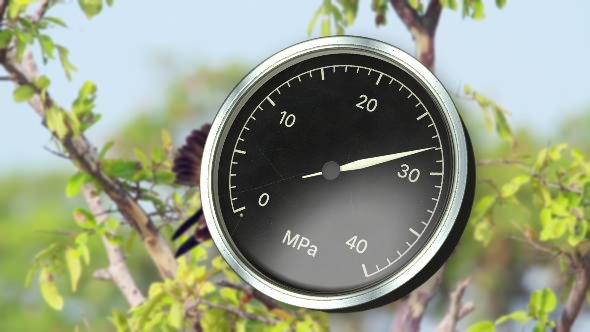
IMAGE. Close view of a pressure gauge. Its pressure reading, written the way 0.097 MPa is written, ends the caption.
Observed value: 28 MPa
